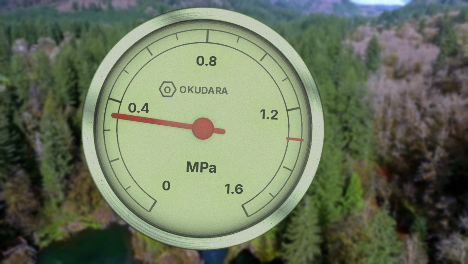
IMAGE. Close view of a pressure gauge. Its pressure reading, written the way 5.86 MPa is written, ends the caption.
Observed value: 0.35 MPa
